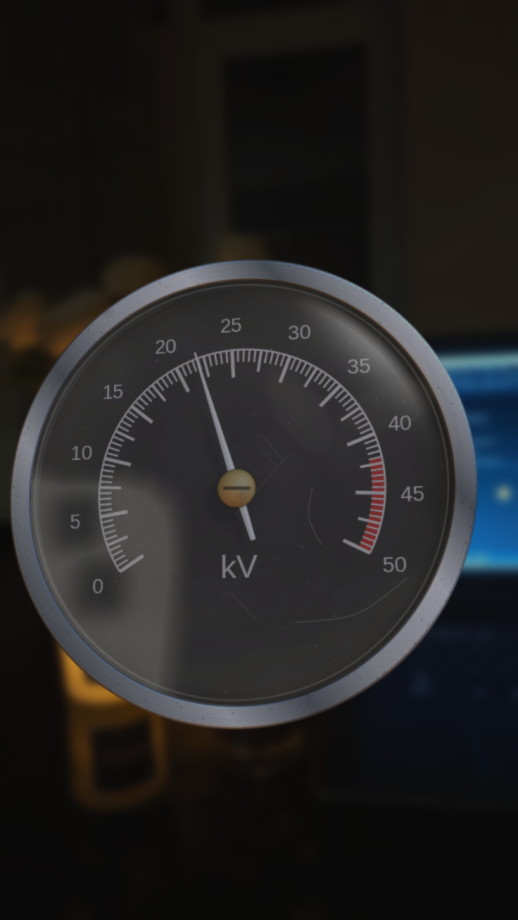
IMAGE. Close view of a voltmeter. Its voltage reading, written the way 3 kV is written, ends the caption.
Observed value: 22 kV
